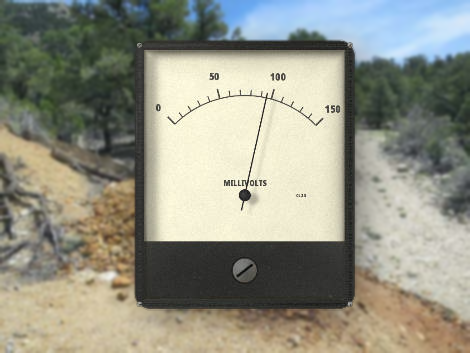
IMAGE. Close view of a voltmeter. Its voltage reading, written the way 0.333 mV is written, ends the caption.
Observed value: 95 mV
